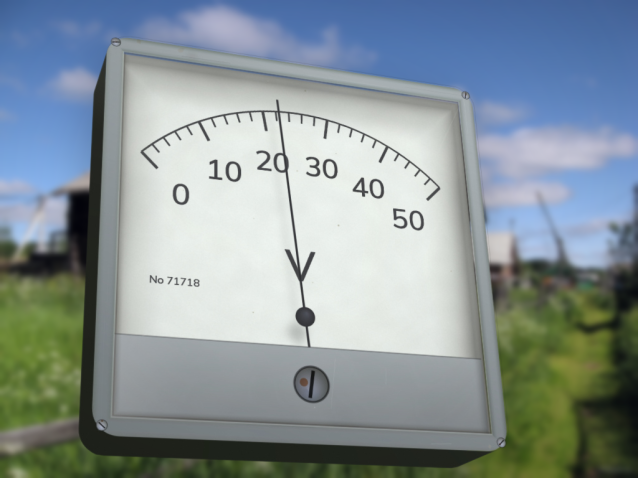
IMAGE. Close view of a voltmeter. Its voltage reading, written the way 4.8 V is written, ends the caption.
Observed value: 22 V
